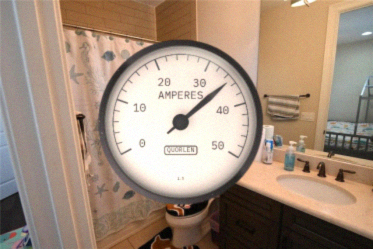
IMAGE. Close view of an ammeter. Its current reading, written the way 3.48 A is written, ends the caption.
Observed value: 35 A
